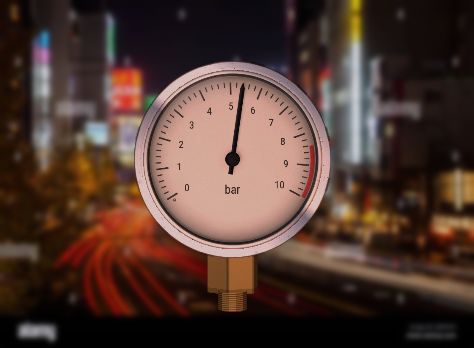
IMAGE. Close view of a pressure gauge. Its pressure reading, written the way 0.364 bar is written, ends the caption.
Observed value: 5.4 bar
